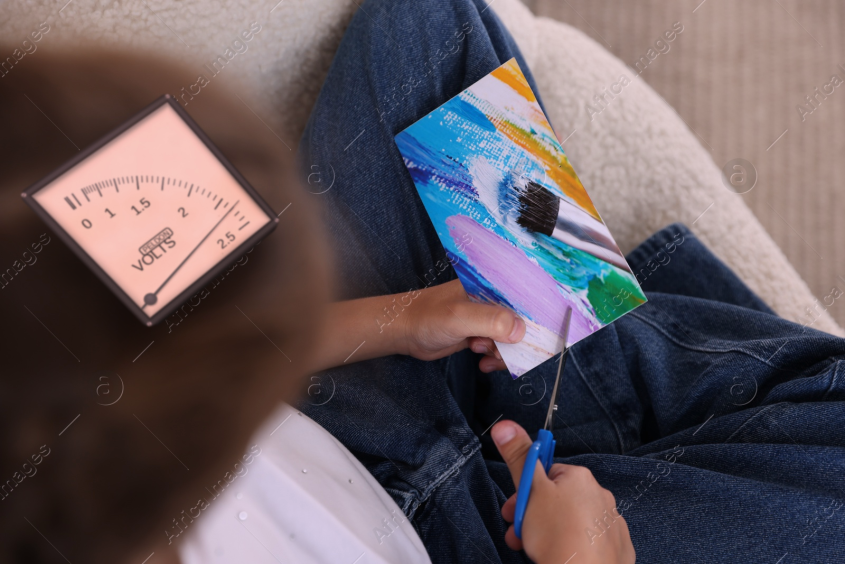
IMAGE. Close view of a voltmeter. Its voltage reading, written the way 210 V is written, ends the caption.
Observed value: 2.35 V
